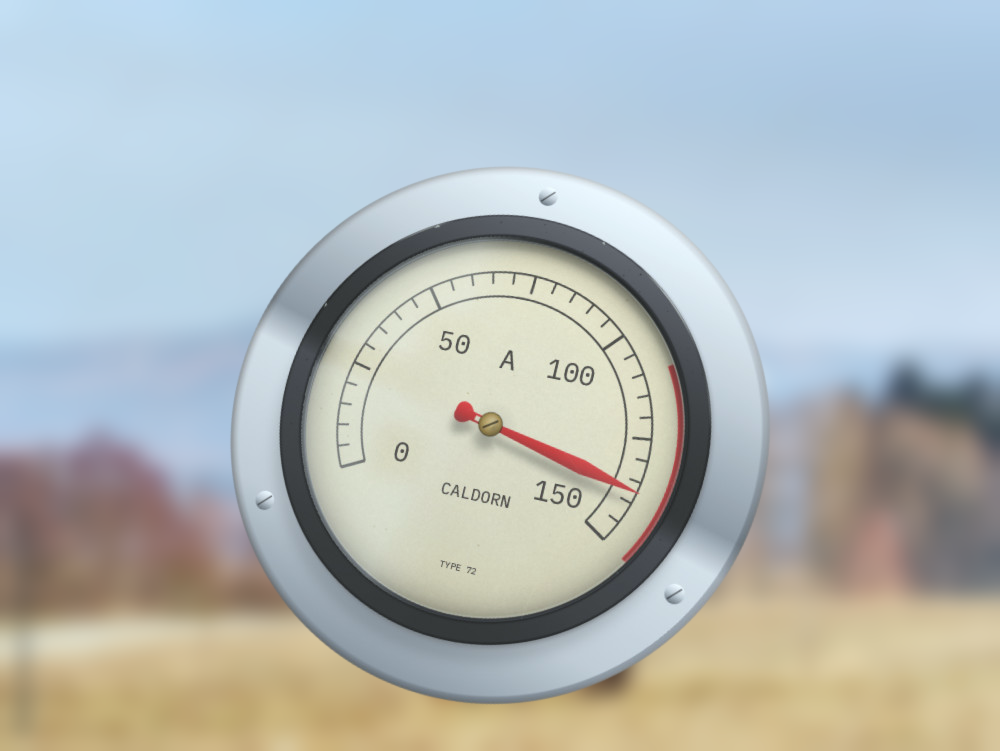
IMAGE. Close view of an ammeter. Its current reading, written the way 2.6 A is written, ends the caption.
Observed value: 137.5 A
